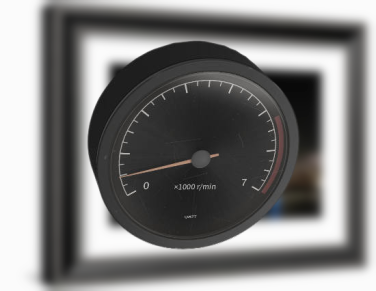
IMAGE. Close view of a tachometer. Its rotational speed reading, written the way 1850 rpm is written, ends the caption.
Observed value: 500 rpm
